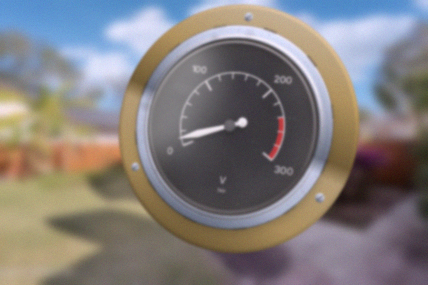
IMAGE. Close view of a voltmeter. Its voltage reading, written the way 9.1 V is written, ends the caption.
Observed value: 10 V
